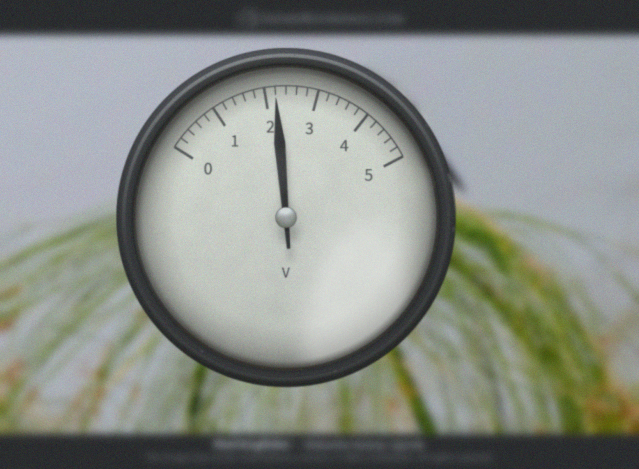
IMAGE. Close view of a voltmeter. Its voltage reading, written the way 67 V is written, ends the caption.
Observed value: 2.2 V
